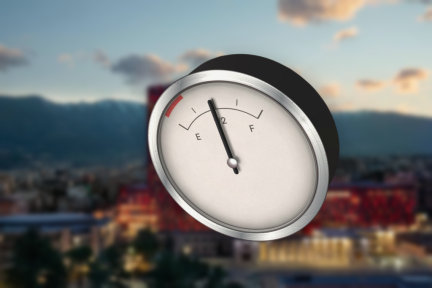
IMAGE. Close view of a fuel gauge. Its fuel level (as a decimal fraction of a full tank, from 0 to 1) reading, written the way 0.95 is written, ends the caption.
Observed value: 0.5
